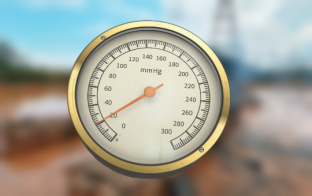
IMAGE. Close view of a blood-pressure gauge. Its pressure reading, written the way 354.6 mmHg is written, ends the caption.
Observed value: 20 mmHg
